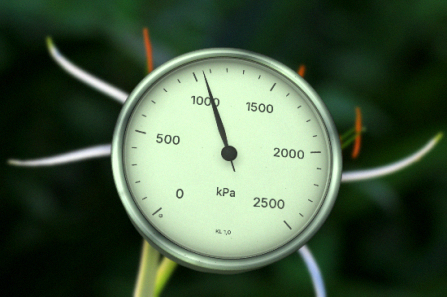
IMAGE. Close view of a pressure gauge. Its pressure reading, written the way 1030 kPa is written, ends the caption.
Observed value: 1050 kPa
